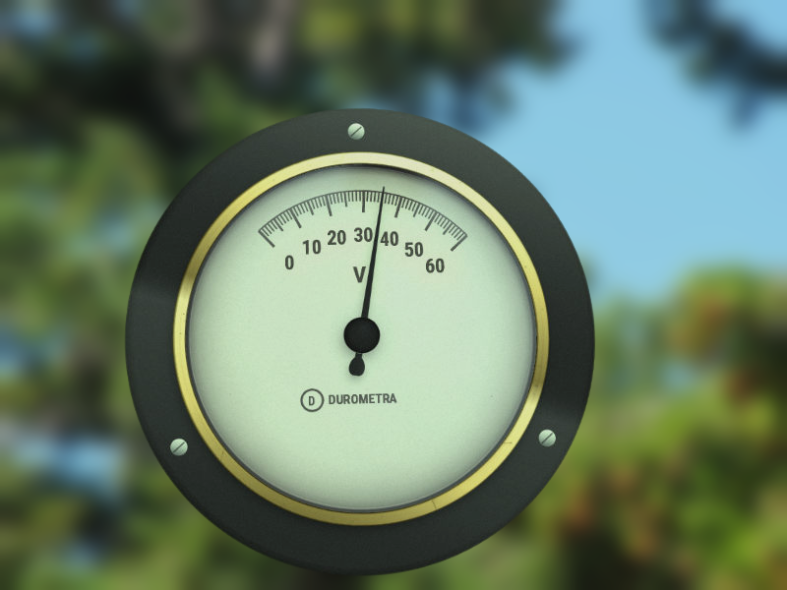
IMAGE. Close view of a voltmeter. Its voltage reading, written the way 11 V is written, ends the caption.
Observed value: 35 V
